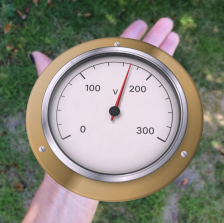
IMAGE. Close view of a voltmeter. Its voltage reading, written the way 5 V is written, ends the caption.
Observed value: 170 V
